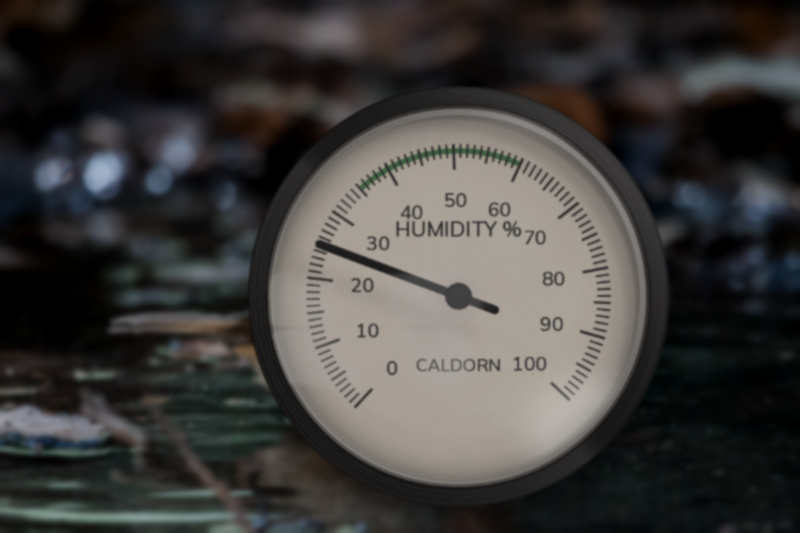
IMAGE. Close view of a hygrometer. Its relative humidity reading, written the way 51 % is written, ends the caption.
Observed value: 25 %
